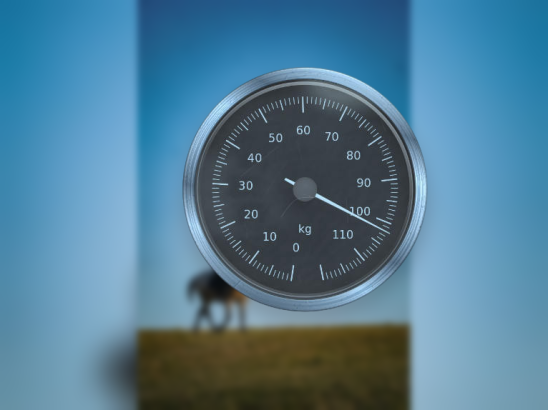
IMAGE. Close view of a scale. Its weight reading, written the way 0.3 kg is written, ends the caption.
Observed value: 102 kg
